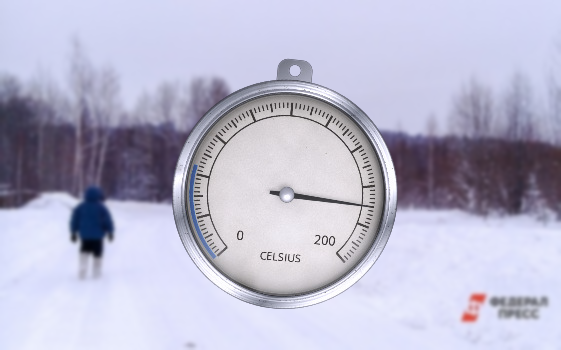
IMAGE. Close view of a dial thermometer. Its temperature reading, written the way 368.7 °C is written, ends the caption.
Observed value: 170 °C
